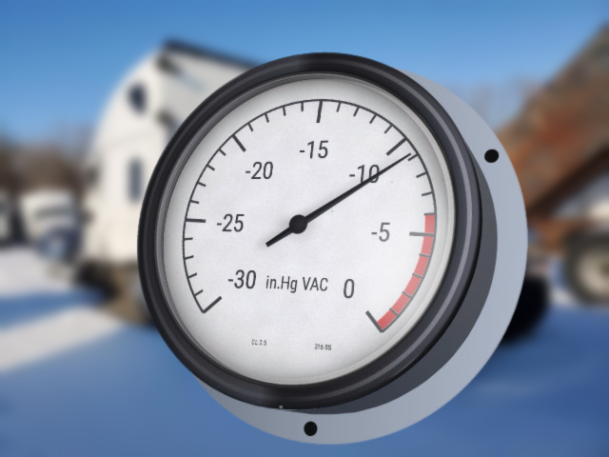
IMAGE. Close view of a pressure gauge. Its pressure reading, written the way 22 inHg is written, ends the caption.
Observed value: -9 inHg
